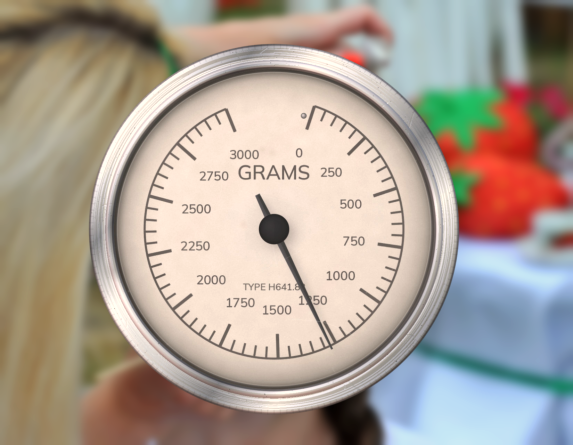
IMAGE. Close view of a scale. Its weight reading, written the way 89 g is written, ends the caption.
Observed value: 1275 g
